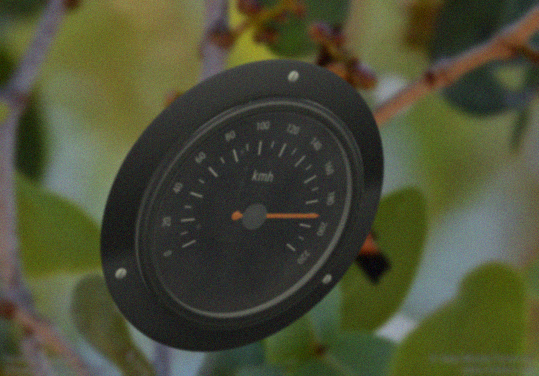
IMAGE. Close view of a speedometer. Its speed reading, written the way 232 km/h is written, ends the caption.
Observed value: 190 km/h
